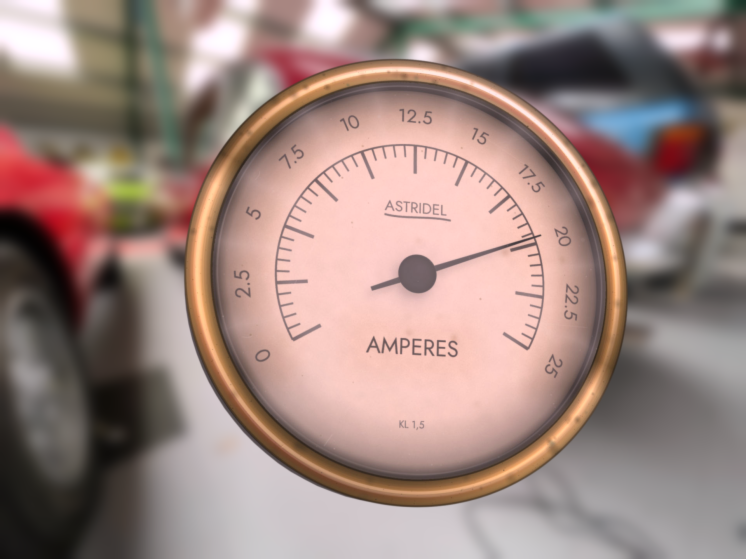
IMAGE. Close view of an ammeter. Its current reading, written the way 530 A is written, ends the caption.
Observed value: 19.75 A
